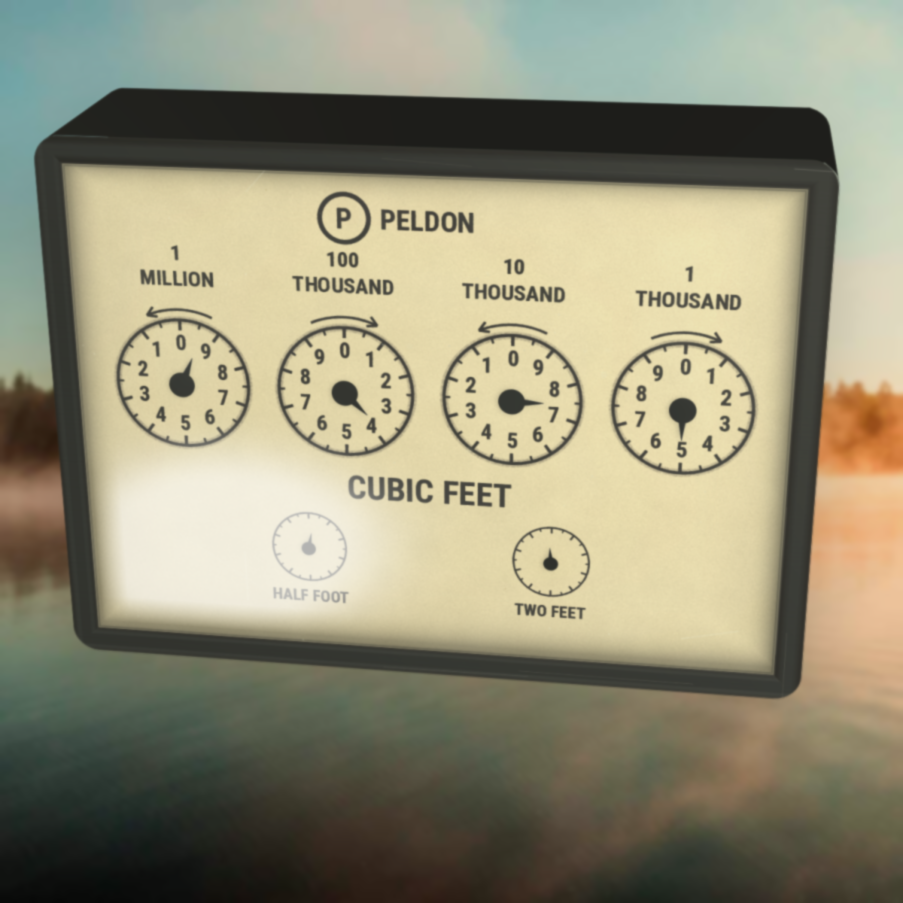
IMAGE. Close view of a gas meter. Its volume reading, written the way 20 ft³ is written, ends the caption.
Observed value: 937500 ft³
